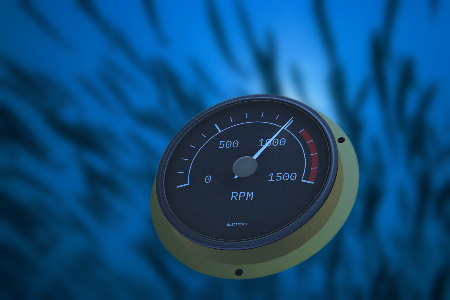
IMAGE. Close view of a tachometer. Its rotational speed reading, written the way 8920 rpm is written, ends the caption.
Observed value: 1000 rpm
